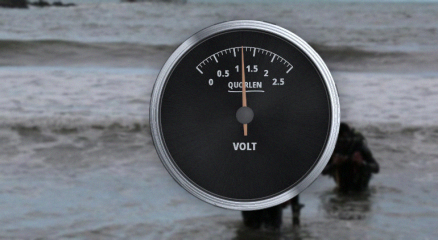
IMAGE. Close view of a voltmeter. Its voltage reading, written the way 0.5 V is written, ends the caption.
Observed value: 1.2 V
